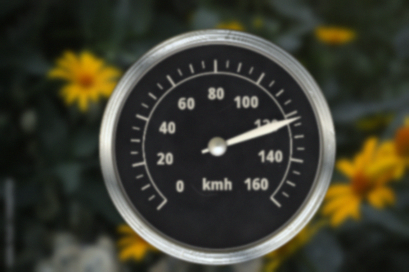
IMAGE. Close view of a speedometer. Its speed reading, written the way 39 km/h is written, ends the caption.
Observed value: 122.5 km/h
